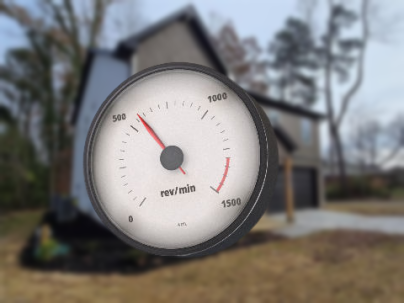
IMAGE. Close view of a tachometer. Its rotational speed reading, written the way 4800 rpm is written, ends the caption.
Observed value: 575 rpm
